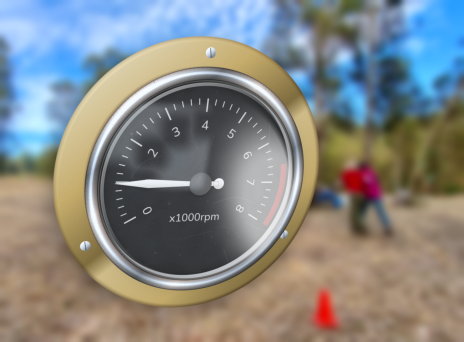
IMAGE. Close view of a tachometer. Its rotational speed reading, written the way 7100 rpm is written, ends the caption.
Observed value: 1000 rpm
